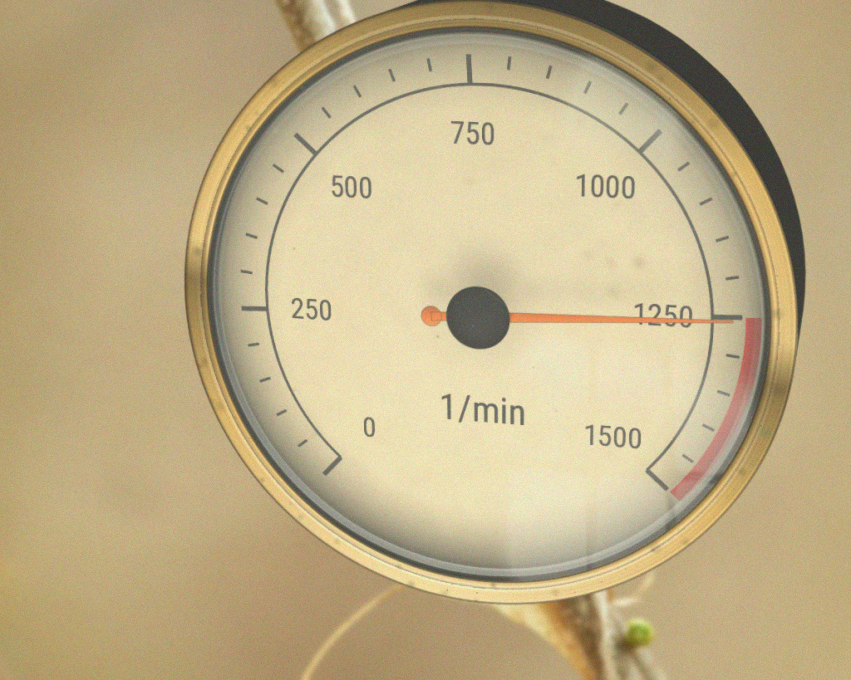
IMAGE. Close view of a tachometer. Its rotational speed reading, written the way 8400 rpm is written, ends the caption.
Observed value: 1250 rpm
